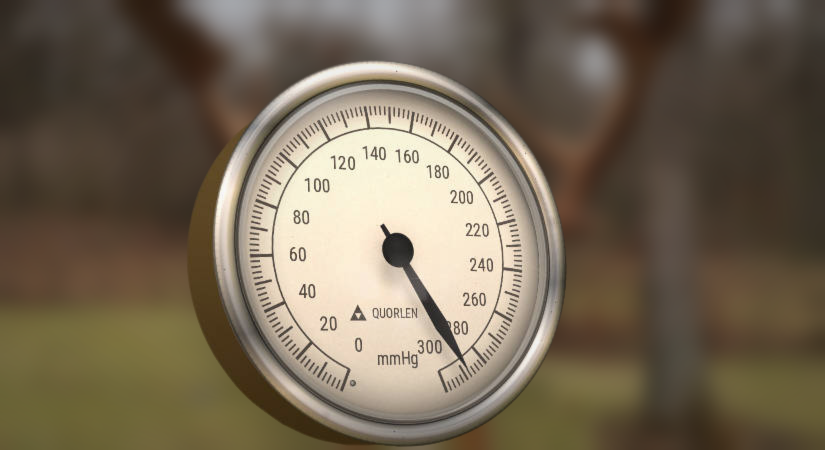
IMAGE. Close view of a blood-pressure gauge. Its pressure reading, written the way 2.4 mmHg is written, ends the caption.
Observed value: 290 mmHg
